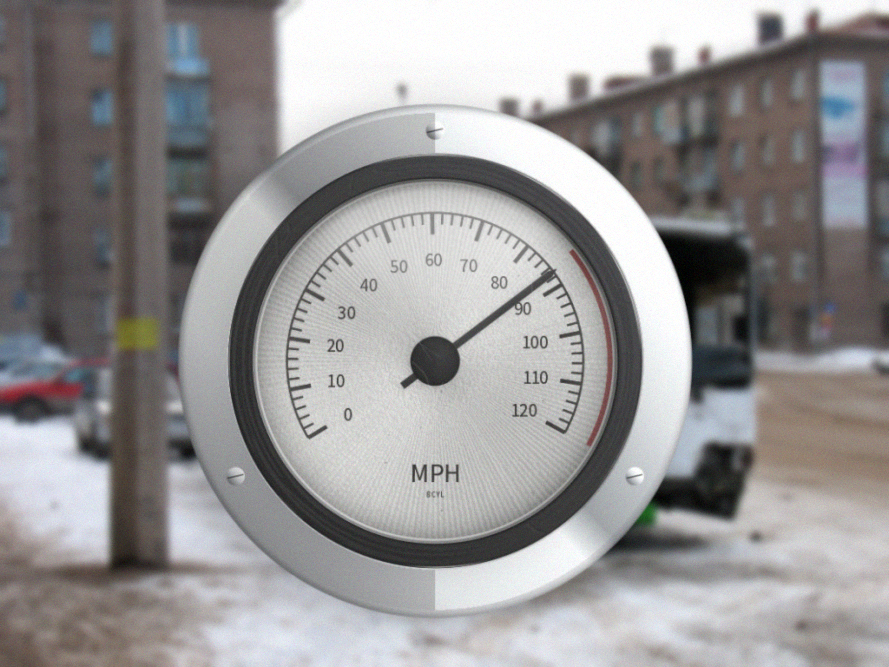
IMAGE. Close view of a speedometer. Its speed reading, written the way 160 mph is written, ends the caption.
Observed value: 87 mph
